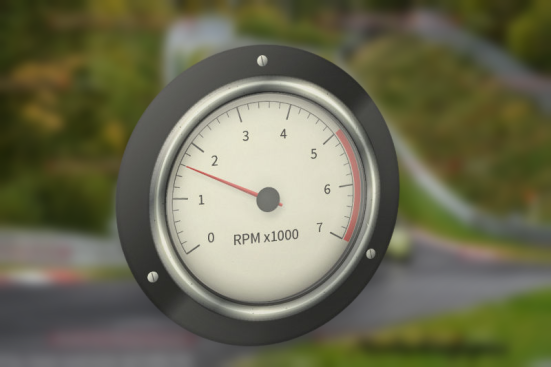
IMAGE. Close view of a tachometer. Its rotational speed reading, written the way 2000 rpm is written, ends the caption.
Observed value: 1600 rpm
